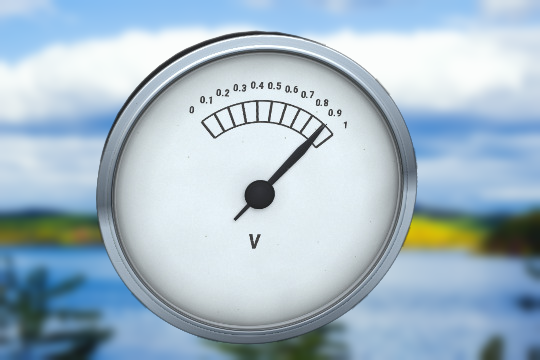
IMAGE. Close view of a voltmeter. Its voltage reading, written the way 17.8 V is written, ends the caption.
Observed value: 0.9 V
